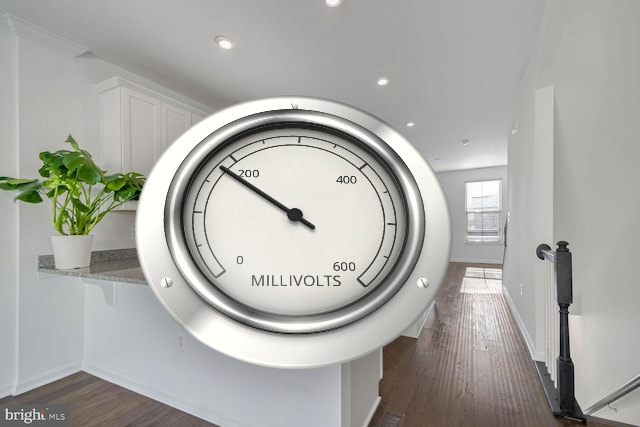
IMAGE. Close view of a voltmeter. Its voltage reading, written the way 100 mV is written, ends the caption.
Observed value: 175 mV
